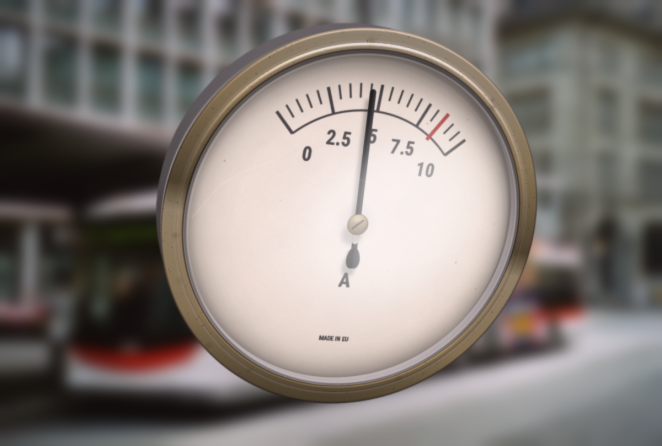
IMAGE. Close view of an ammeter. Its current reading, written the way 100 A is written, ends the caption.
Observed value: 4.5 A
